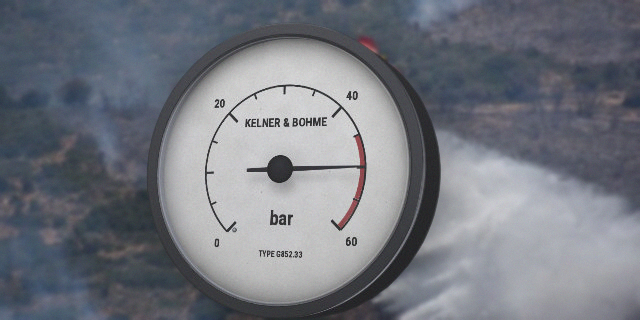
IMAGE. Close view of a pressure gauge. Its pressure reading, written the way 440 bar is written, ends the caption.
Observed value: 50 bar
